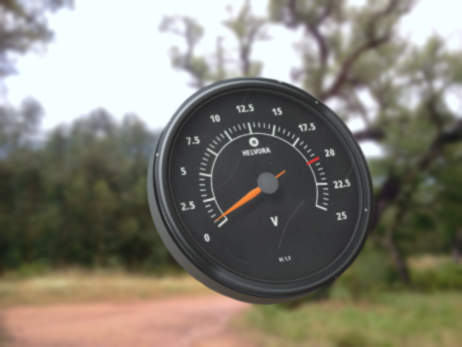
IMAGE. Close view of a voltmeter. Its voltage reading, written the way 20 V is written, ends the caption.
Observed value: 0.5 V
